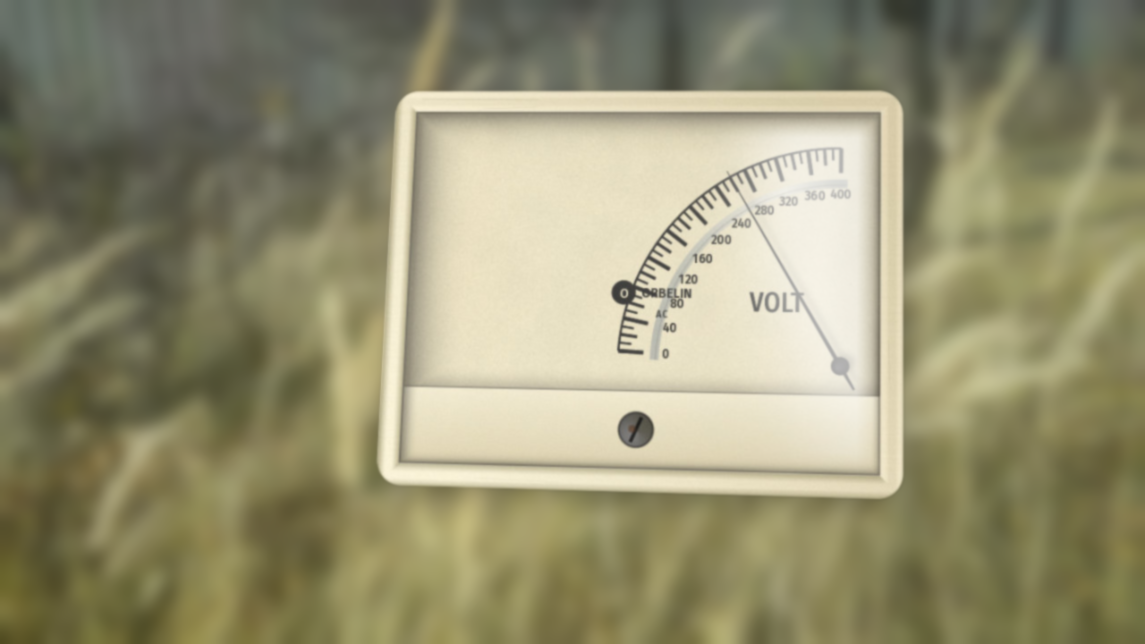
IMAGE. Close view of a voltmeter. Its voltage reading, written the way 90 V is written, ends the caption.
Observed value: 260 V
